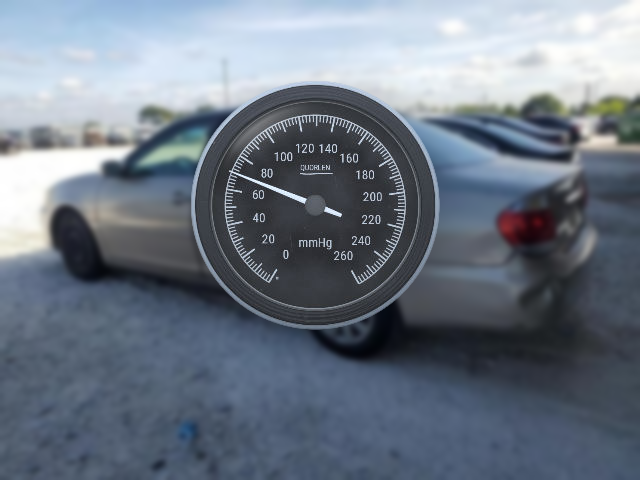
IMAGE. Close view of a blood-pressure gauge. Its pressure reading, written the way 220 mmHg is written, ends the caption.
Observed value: 70 mmHg
